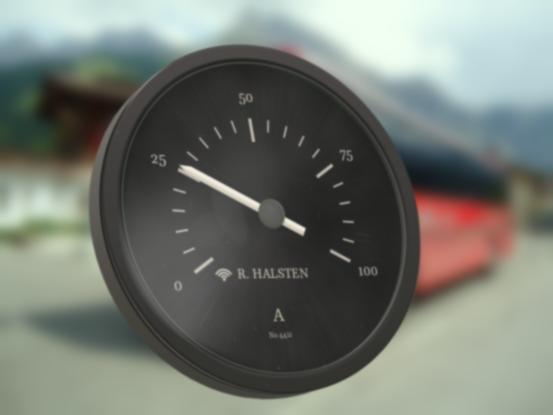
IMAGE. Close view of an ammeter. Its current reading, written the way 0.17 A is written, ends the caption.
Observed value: 25 A
